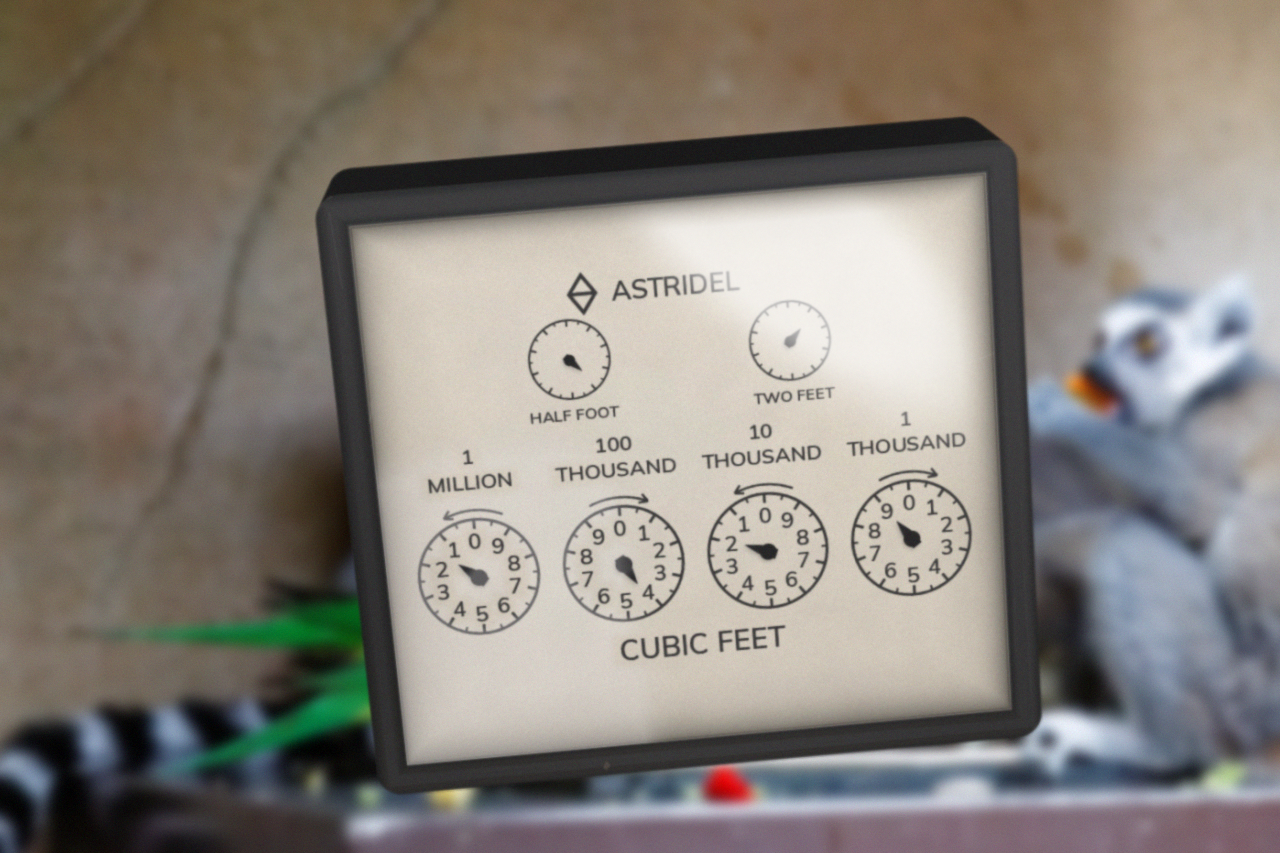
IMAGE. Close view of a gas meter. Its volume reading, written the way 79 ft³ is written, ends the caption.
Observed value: 141900 ft³
